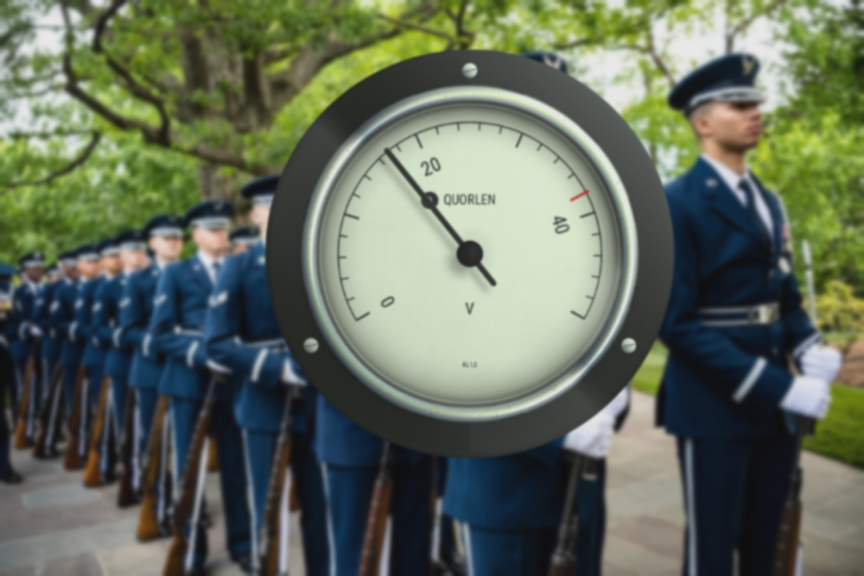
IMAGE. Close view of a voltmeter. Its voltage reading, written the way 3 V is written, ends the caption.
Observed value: 17 V
